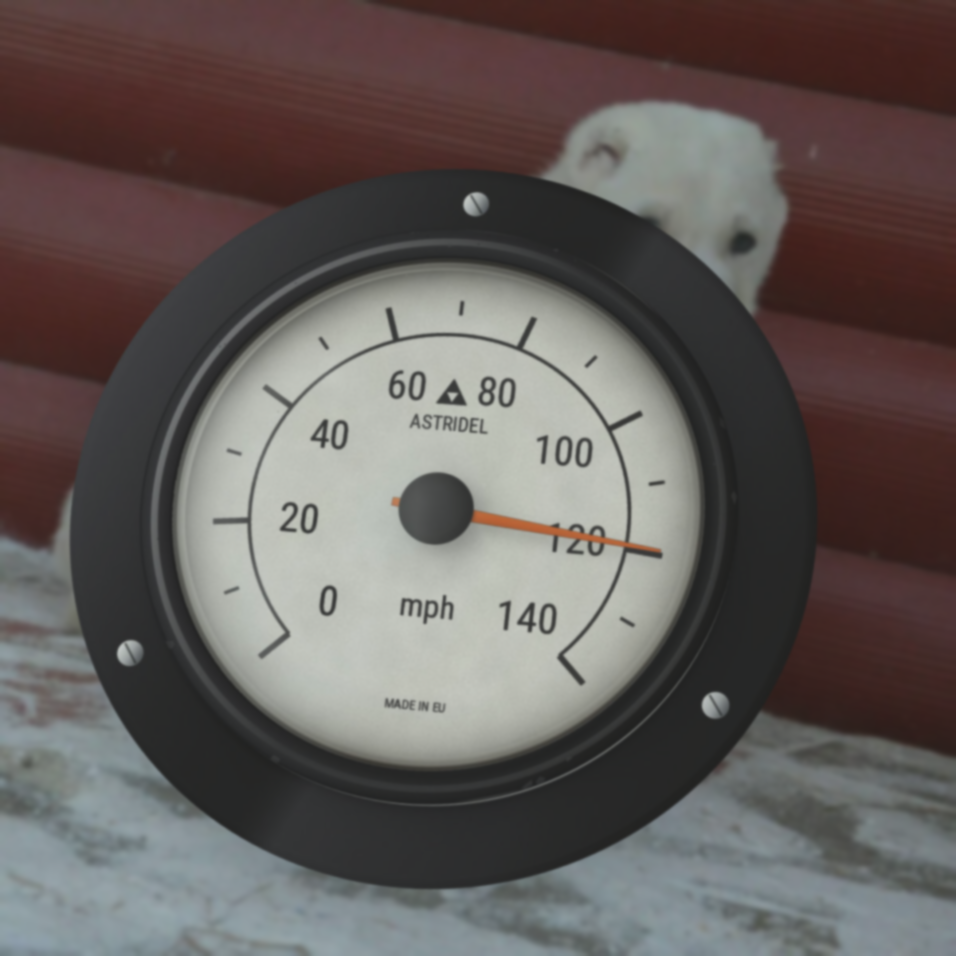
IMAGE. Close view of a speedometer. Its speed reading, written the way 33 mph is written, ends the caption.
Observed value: 120 mph
